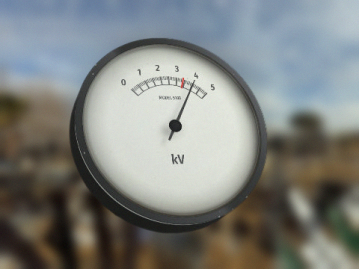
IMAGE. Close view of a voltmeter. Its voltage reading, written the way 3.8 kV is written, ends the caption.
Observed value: 4 kV
